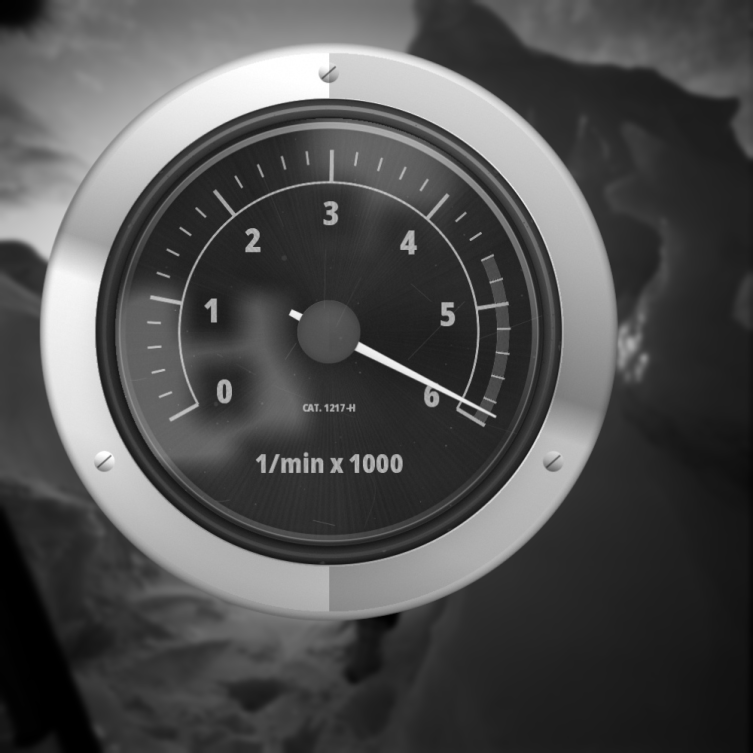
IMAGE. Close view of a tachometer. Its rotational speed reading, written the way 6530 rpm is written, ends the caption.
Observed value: 5900 rpm
